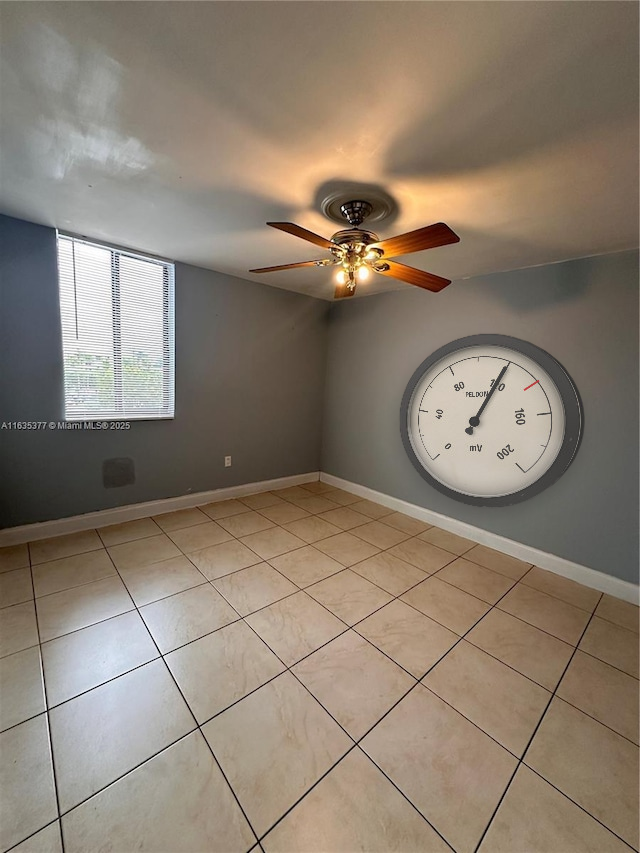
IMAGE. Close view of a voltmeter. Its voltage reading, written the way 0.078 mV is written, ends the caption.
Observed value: 120 mV
